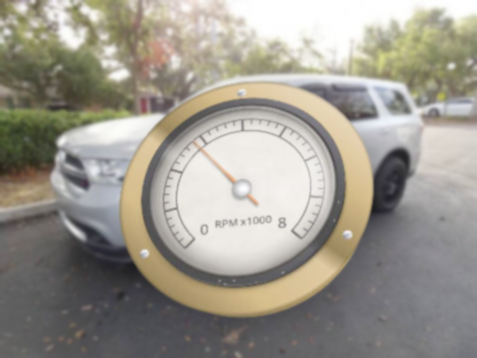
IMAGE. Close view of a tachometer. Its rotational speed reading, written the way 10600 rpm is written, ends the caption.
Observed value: 2800 rpm
